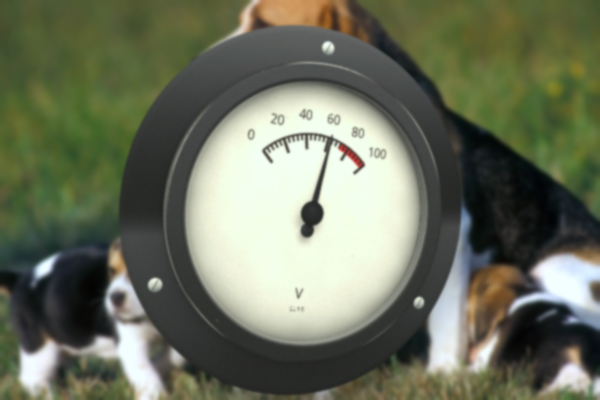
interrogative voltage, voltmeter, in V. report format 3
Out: 60
